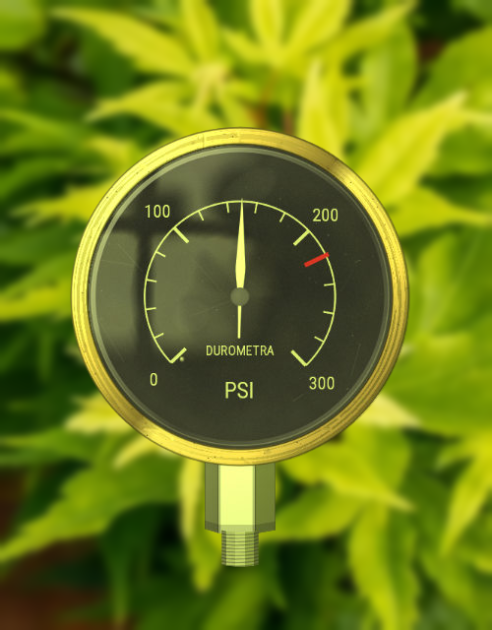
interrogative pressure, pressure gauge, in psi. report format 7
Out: 150
